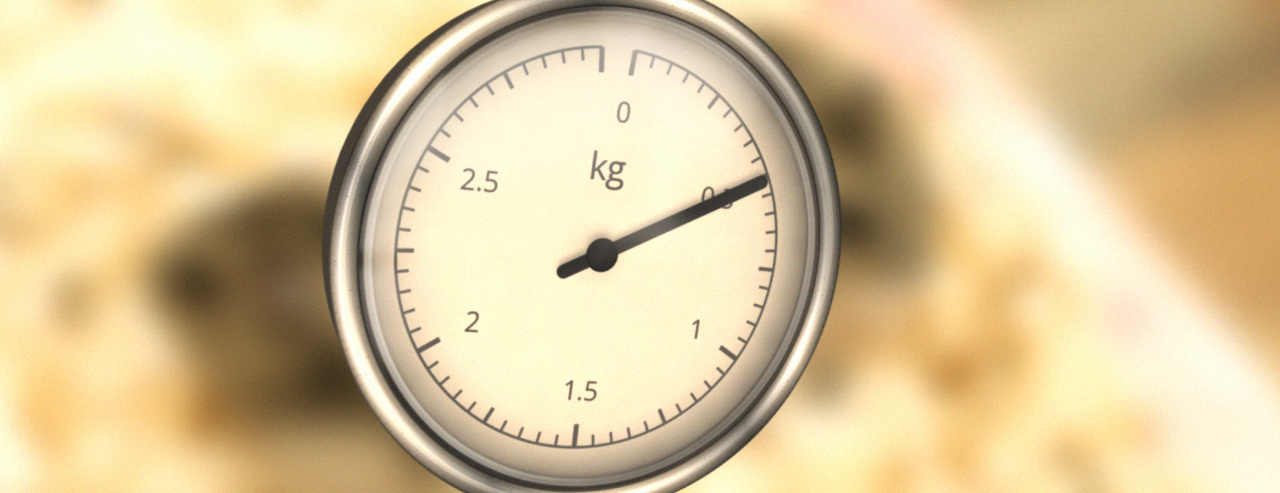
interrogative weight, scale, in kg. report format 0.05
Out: 0.5
